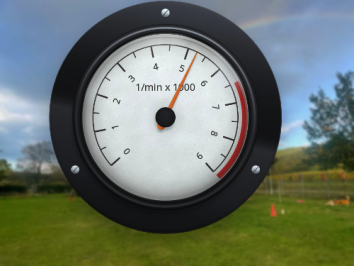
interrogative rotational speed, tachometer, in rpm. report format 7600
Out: 5250
